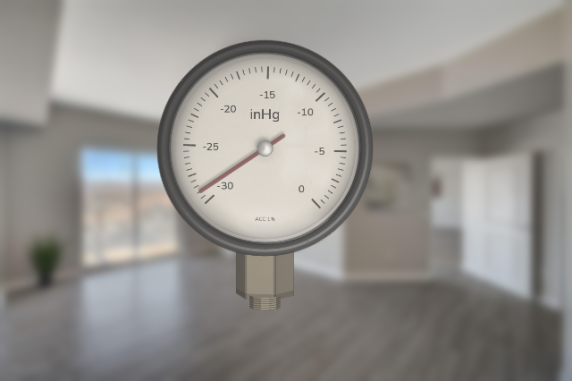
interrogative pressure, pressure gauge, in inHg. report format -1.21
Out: -29
